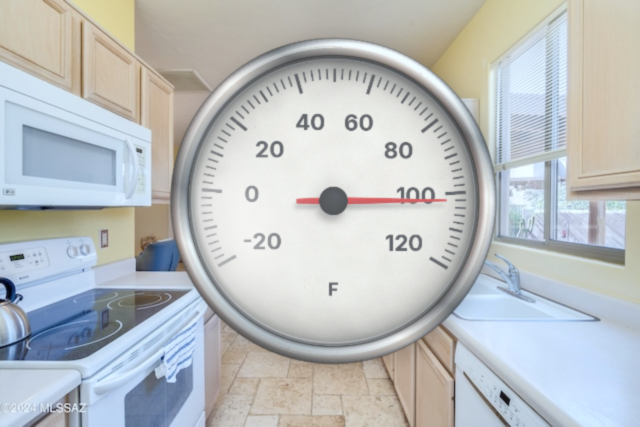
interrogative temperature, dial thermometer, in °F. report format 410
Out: 102
